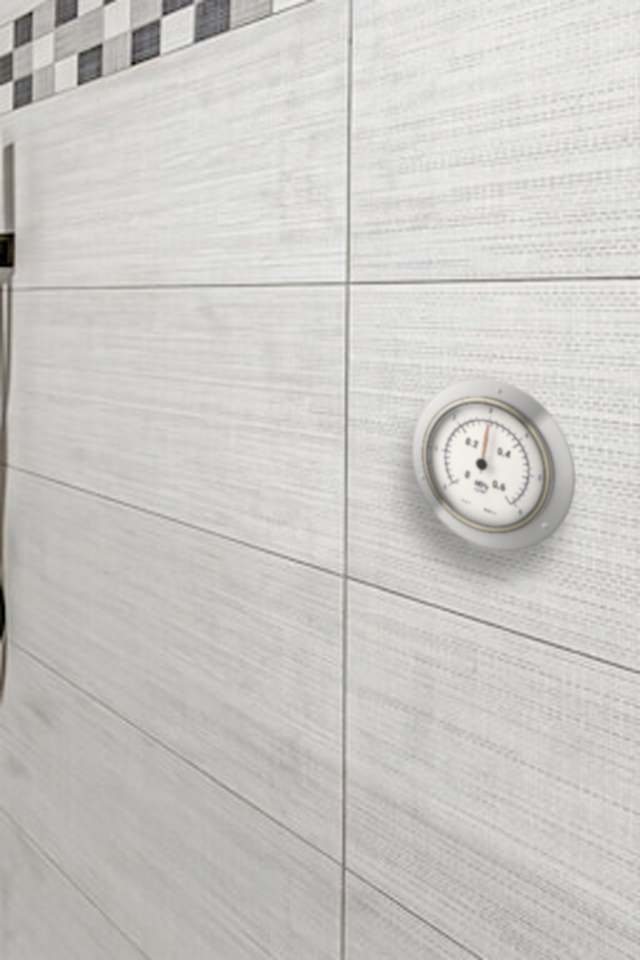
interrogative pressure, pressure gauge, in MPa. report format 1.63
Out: 0.3
